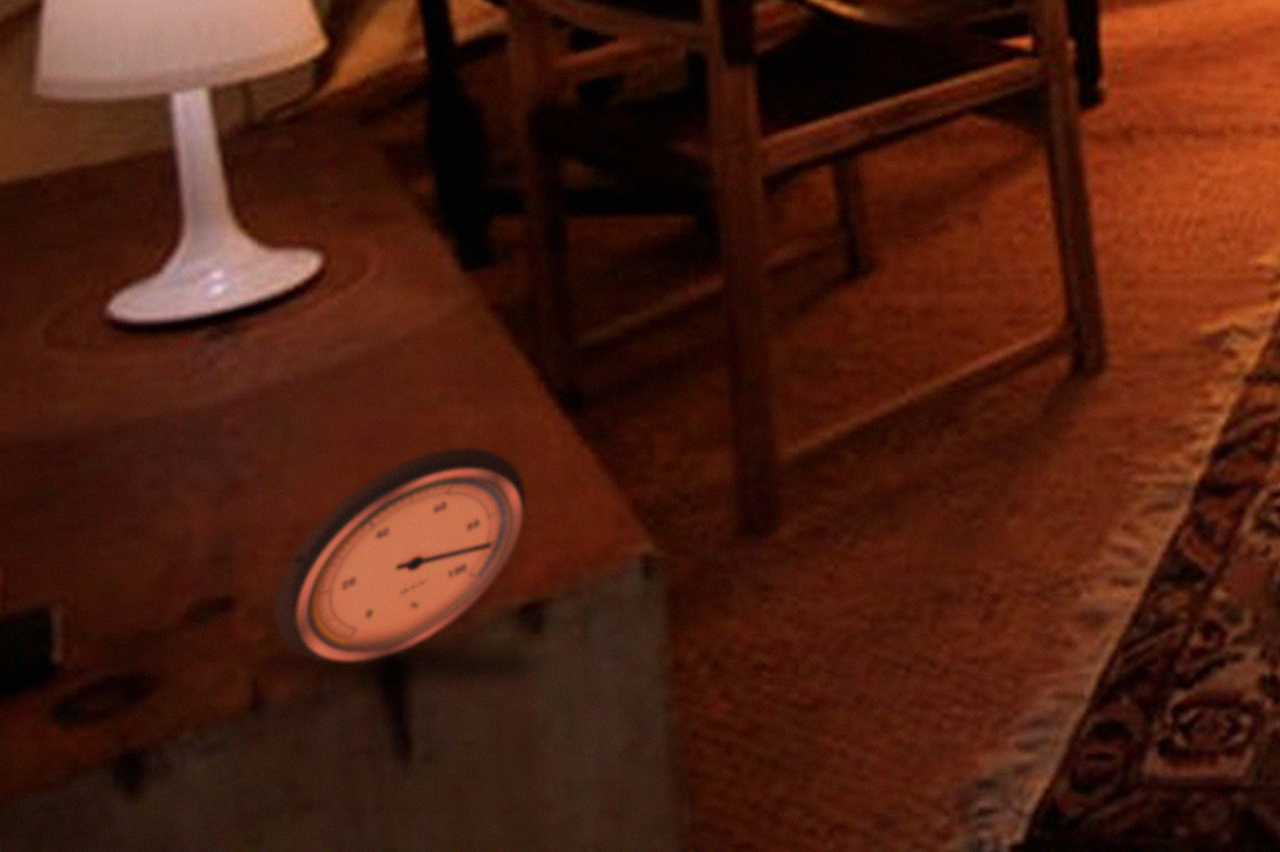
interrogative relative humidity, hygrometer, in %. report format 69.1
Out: 90
